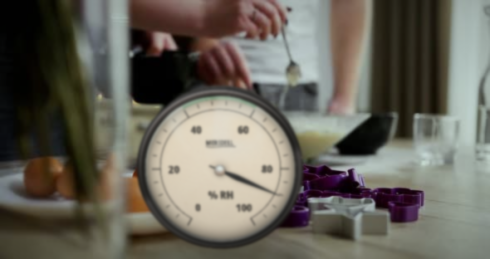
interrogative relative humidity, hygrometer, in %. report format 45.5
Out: 88
